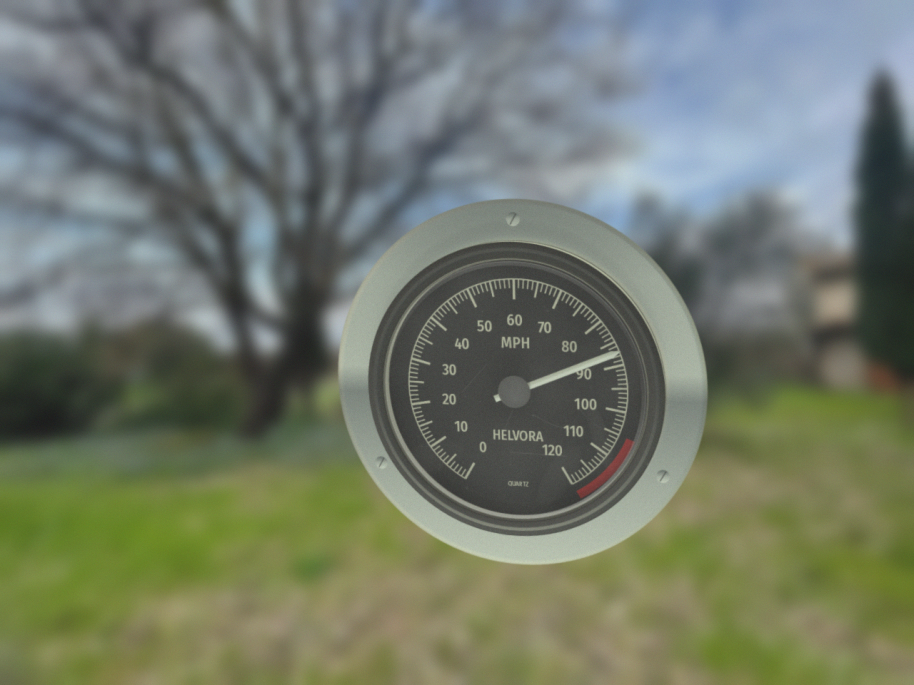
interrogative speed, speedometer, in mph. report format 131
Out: 87
